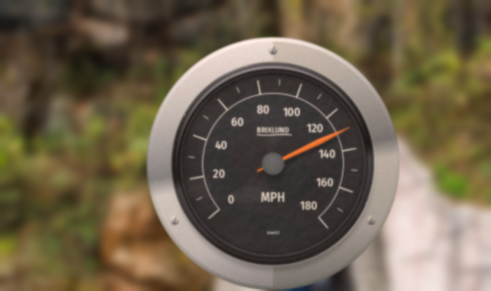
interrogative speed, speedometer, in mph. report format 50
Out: 130
